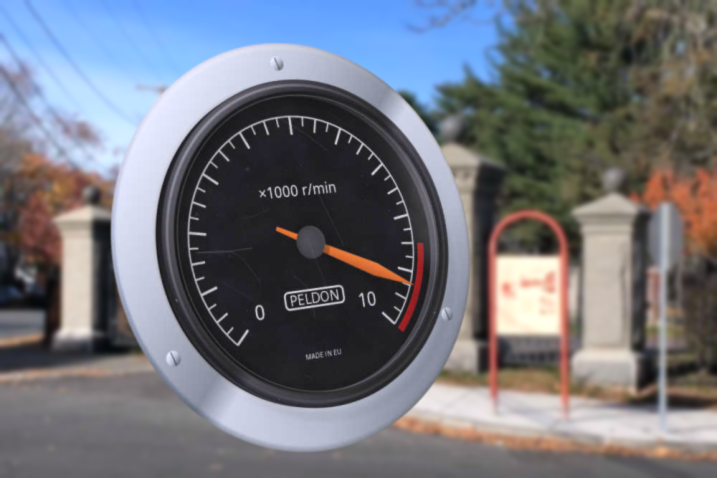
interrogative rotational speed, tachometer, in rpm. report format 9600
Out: 9250
